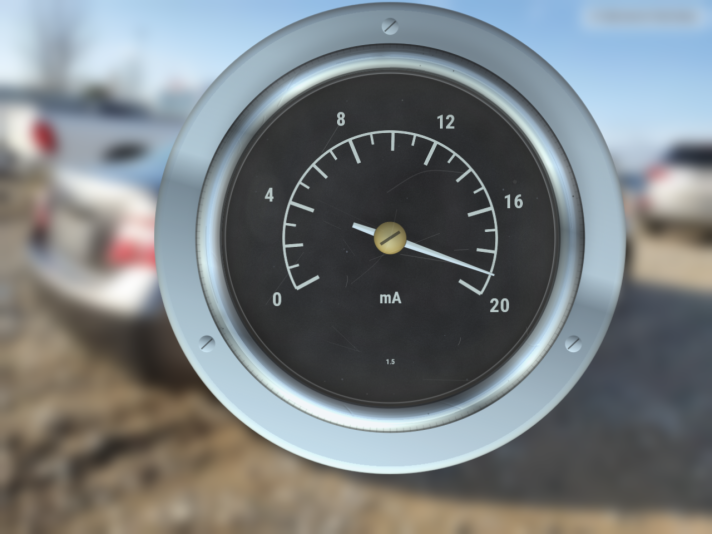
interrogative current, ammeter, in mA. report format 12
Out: 19
